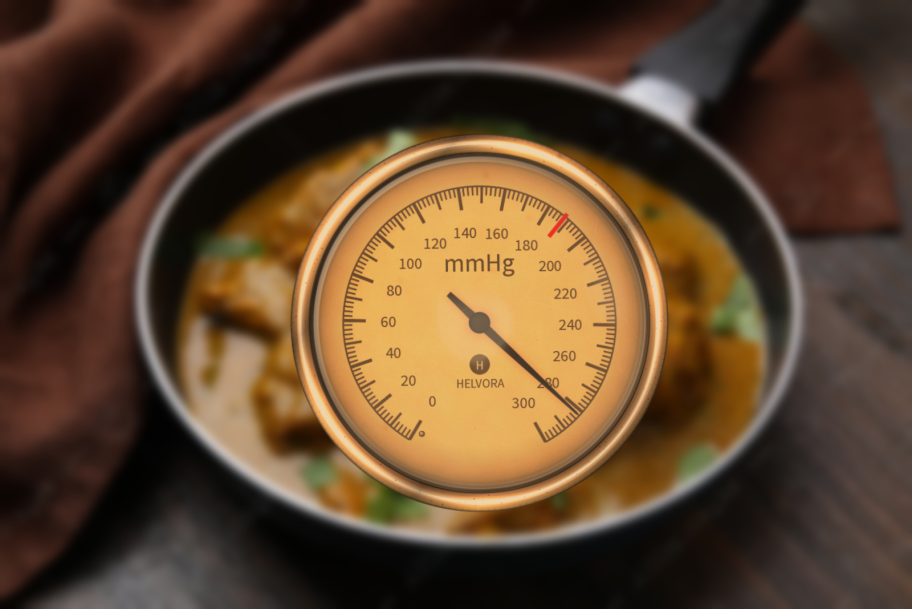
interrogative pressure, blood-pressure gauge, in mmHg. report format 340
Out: 282
